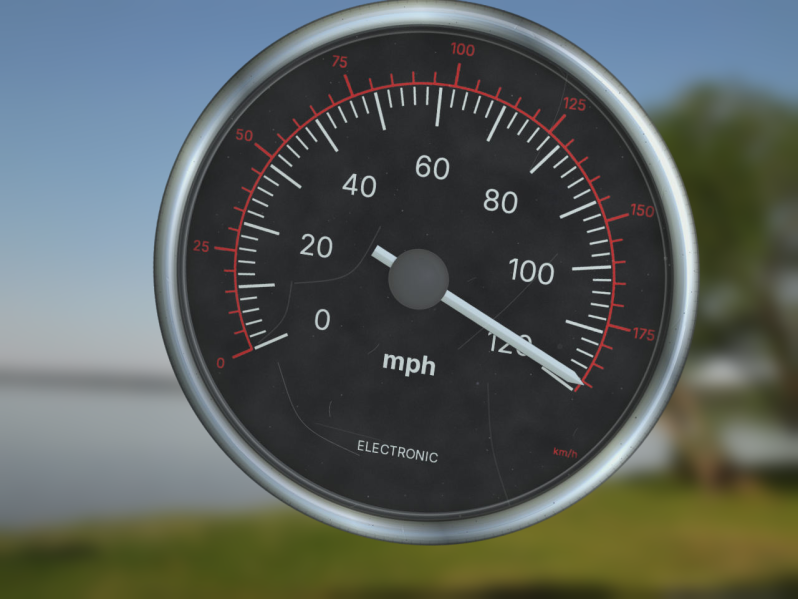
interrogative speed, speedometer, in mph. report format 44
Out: 118
